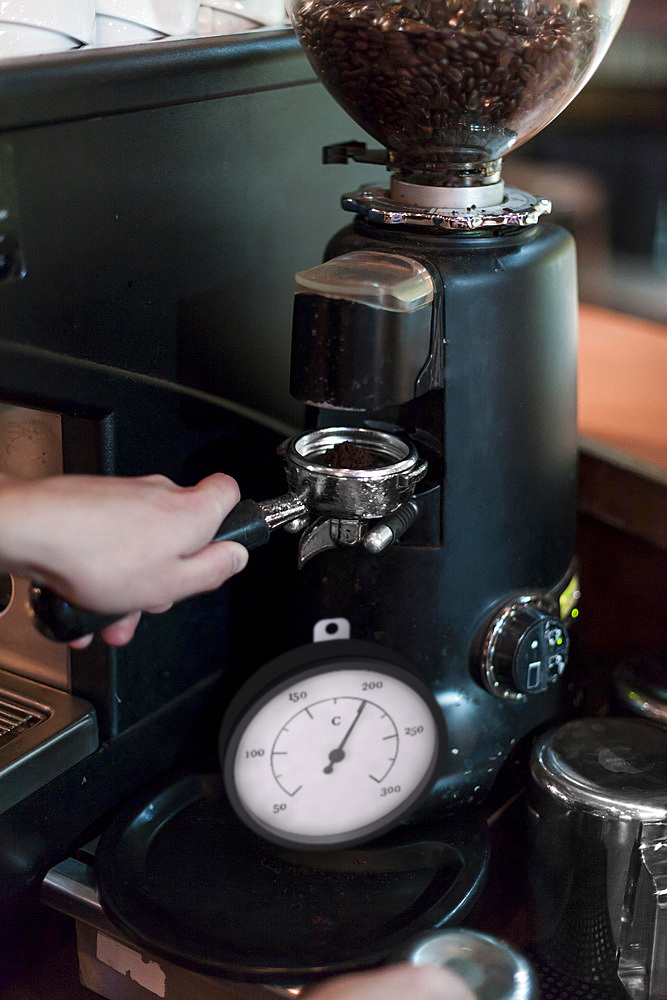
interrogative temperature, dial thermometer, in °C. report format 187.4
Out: 200
